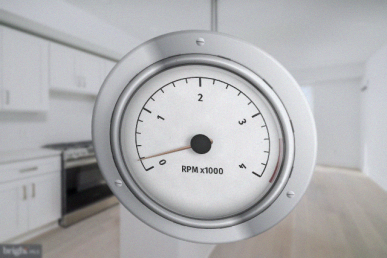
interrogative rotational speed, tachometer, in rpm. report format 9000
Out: 200
